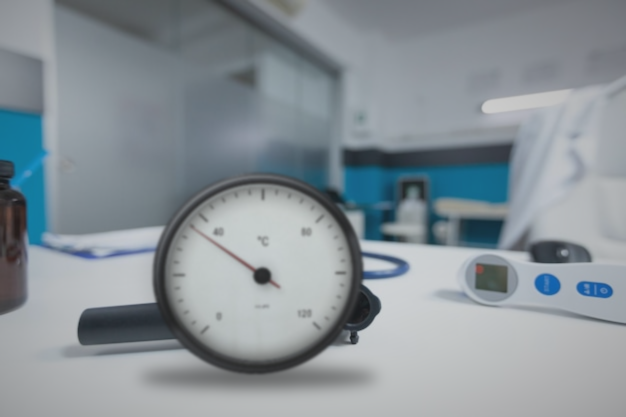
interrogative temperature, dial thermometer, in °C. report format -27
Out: 36
